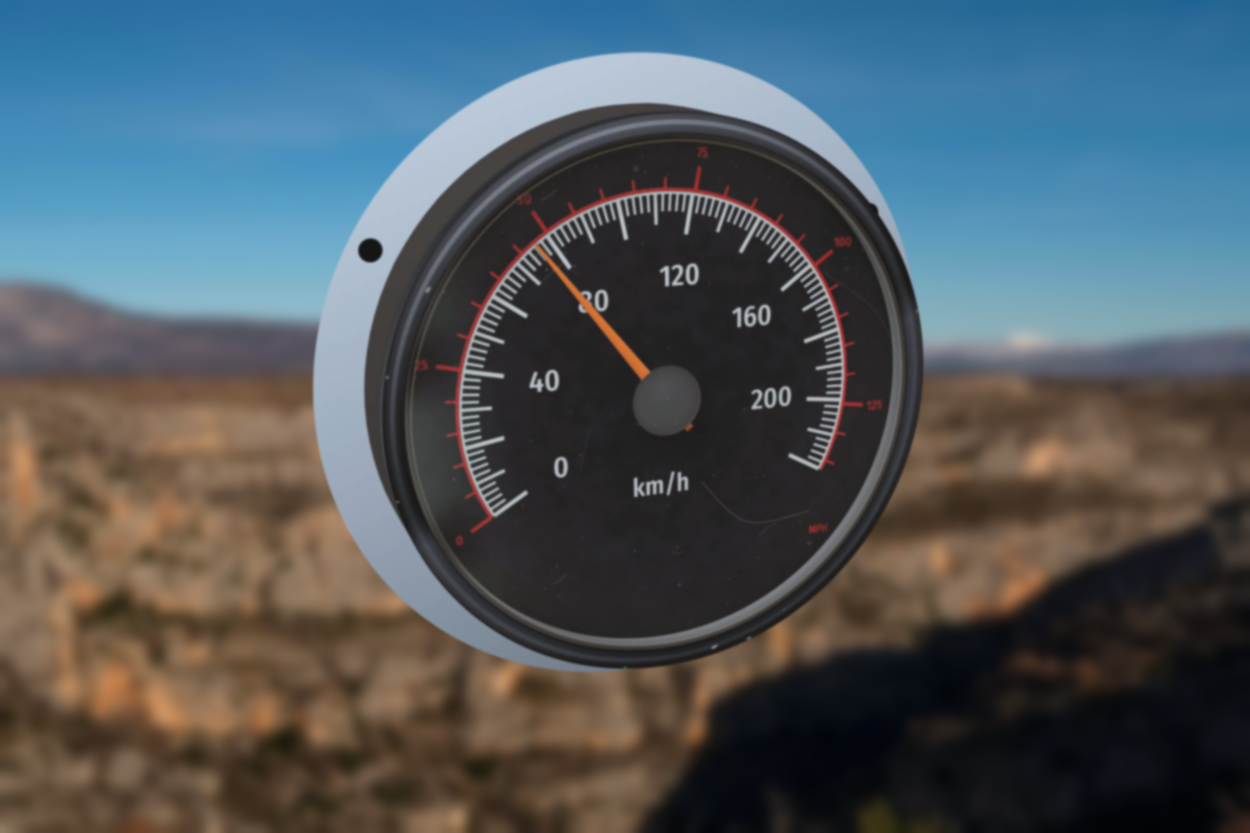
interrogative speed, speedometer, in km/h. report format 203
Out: 76
